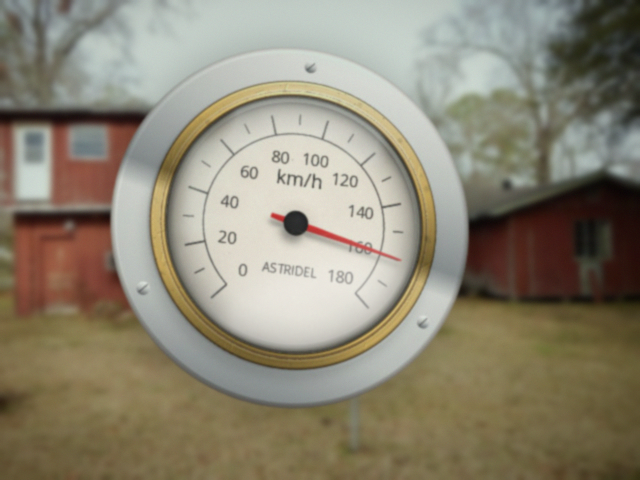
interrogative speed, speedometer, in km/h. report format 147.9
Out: 160
